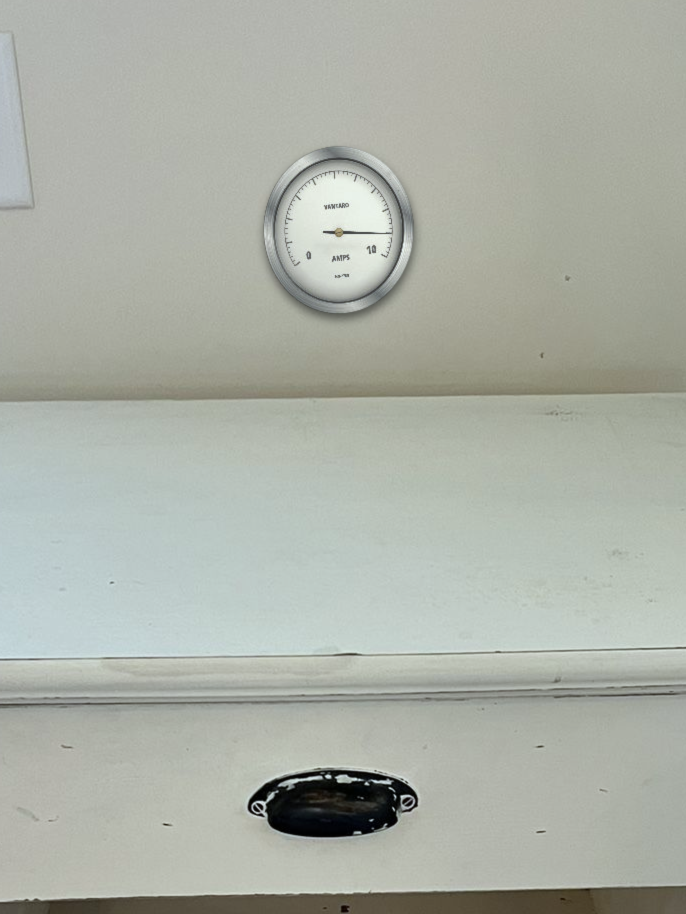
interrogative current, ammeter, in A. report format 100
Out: 9
